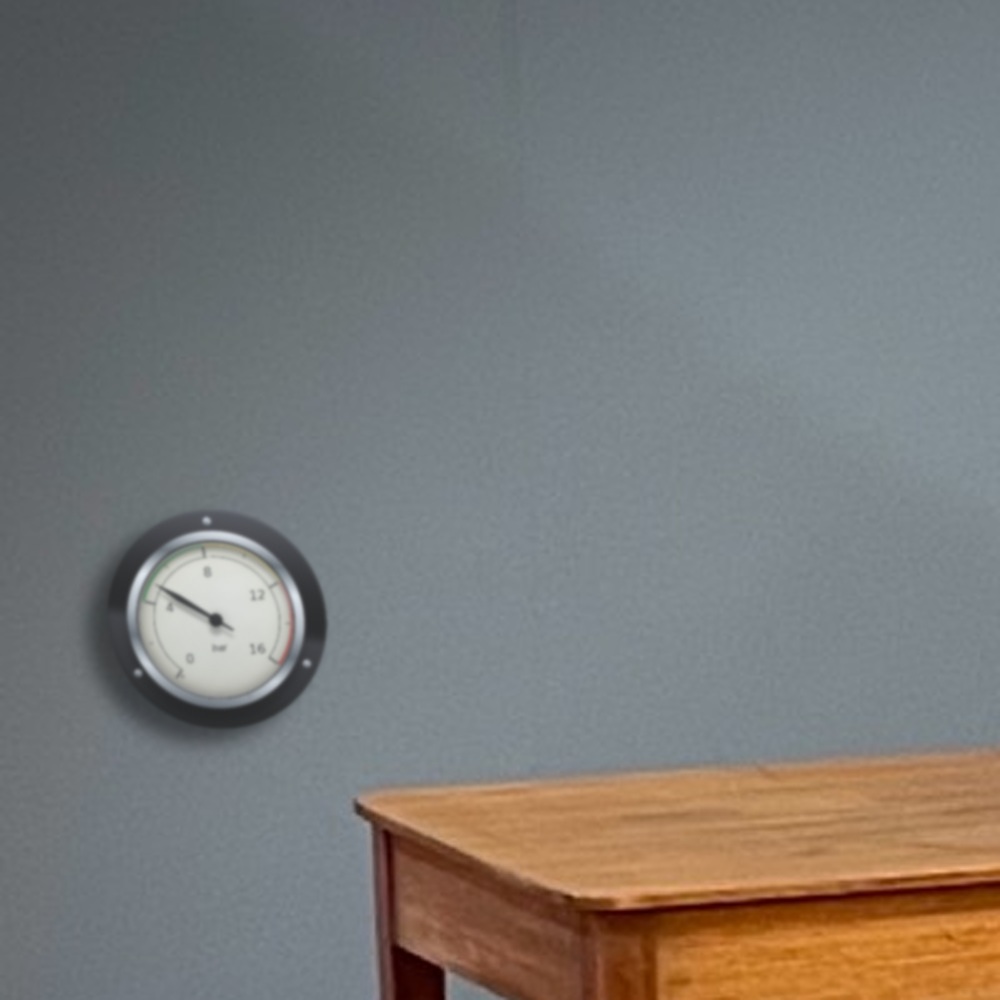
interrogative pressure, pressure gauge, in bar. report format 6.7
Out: 5
